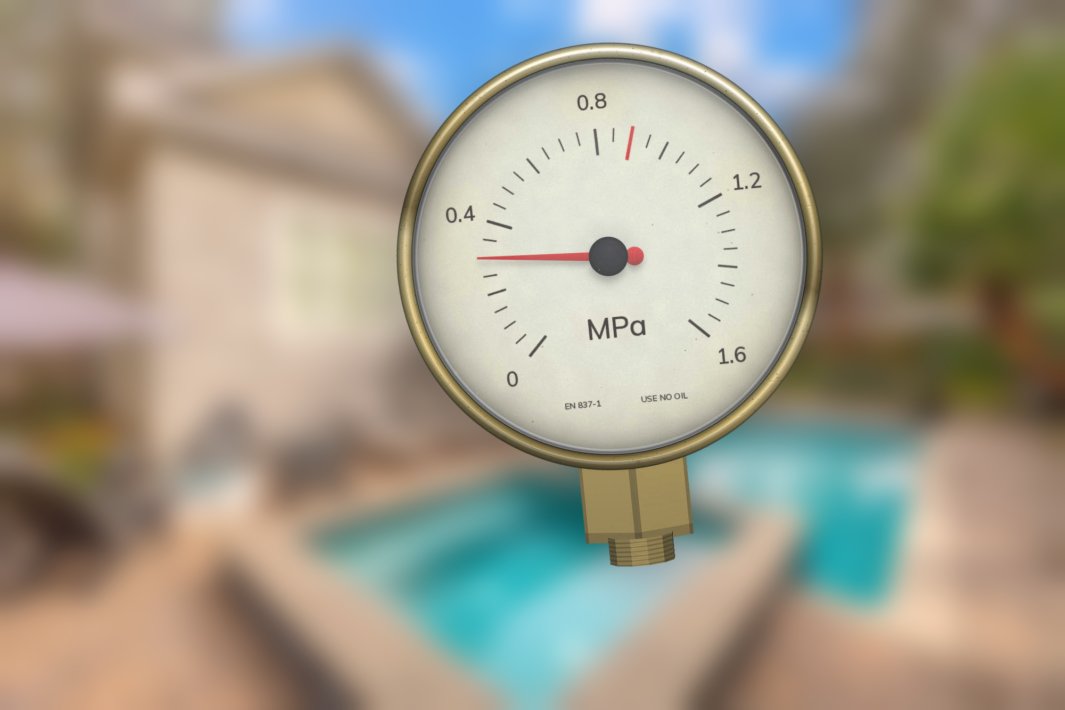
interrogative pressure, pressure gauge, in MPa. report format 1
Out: 0.3
